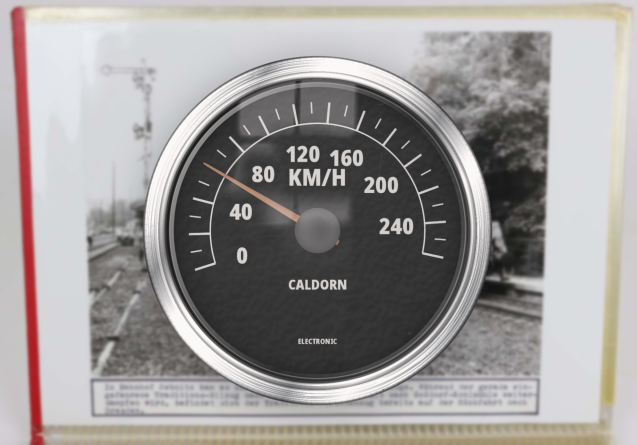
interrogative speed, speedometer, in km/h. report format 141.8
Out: 60
